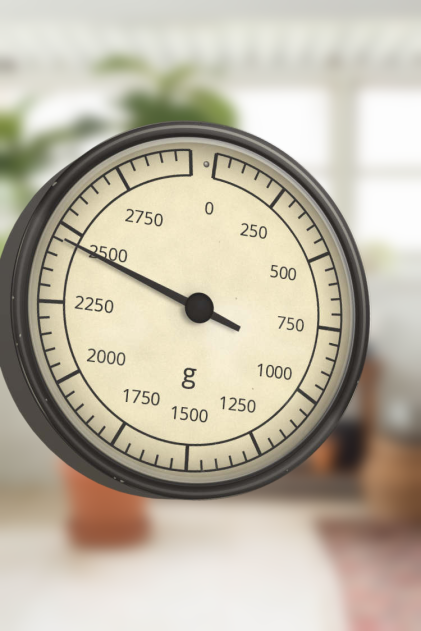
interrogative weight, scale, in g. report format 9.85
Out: 2450
